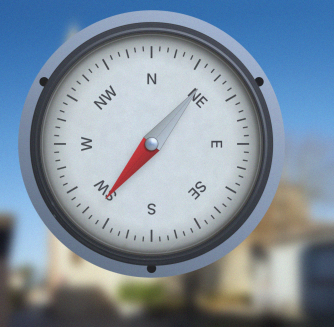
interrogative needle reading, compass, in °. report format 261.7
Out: 220
